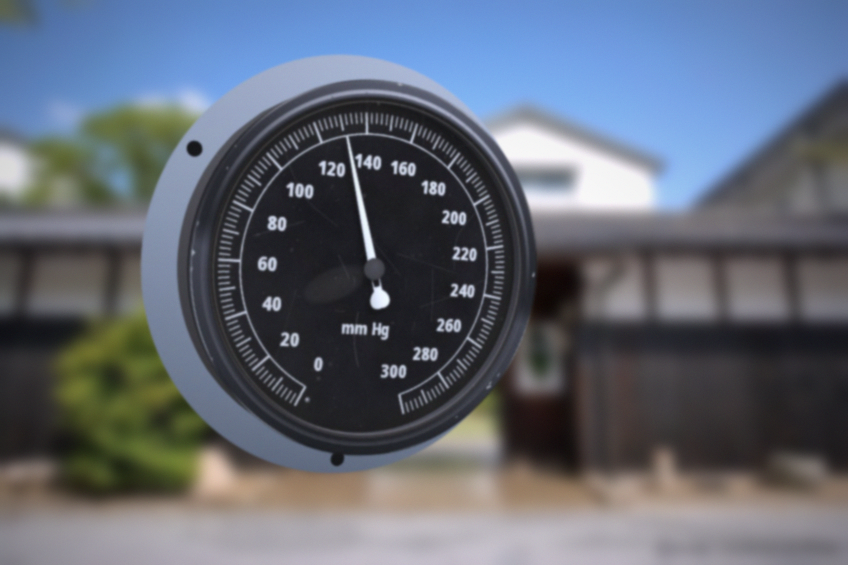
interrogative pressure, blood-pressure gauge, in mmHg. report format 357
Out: 130
